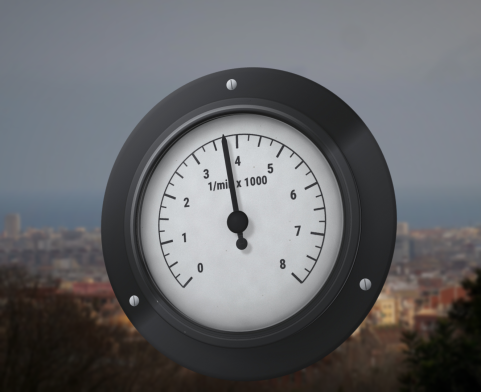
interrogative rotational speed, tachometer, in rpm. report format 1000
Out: 3750
